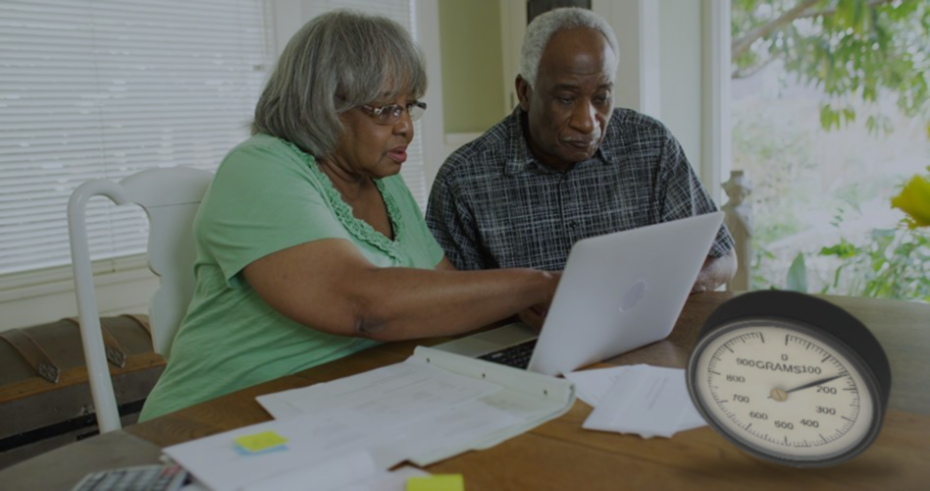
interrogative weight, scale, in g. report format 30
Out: 150
